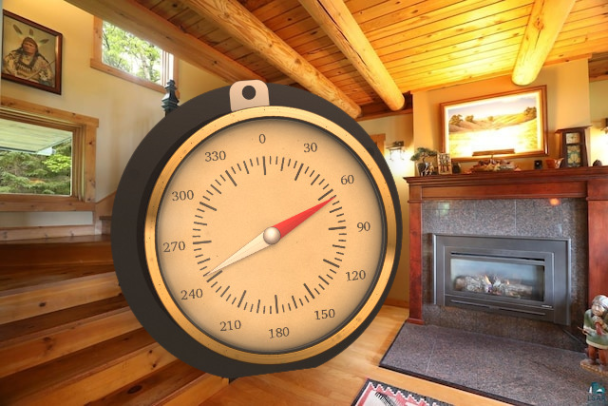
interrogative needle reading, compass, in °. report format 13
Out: 65
